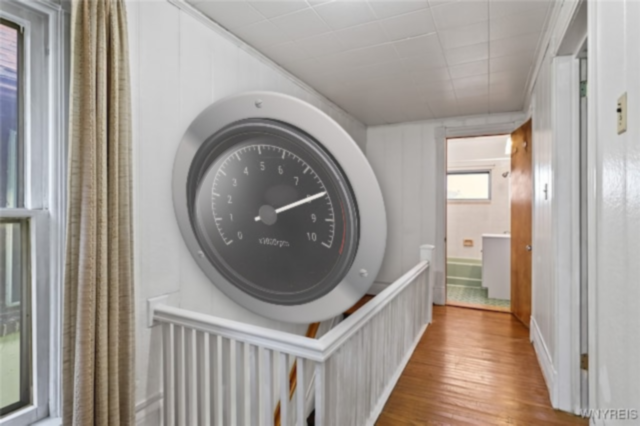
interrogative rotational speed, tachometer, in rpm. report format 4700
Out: 8000
